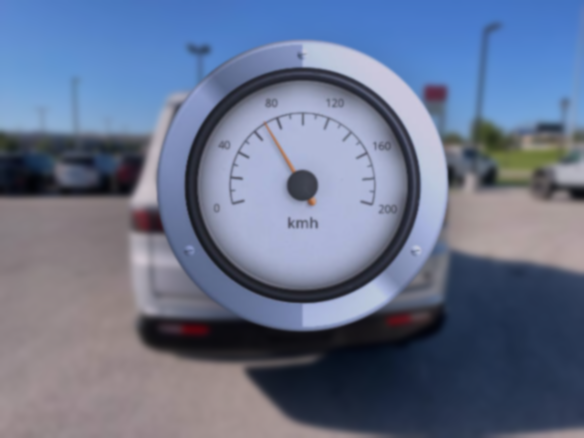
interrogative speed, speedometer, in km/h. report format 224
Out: 70
